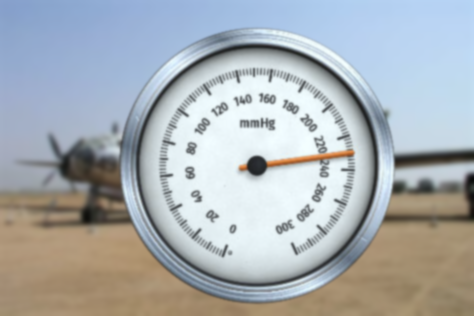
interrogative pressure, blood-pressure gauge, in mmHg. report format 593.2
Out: 230
